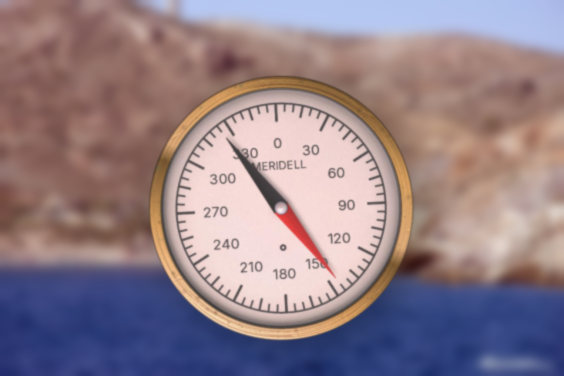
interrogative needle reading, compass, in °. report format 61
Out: 145
